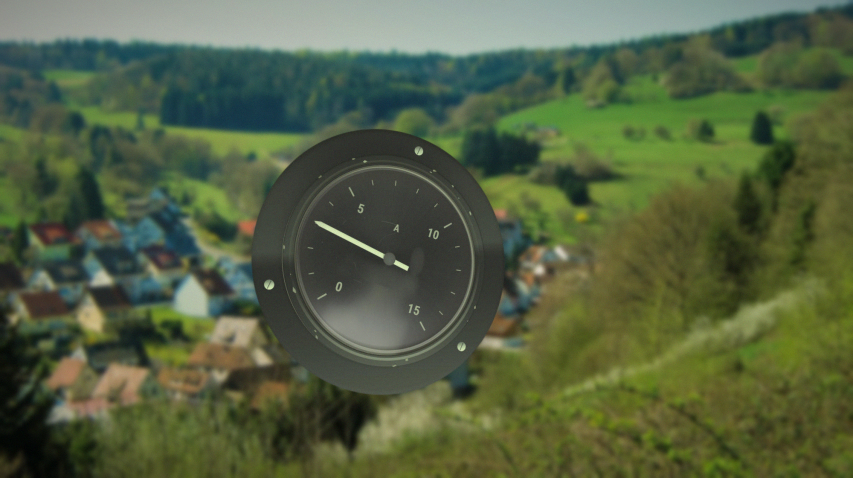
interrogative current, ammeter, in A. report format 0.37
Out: 3
